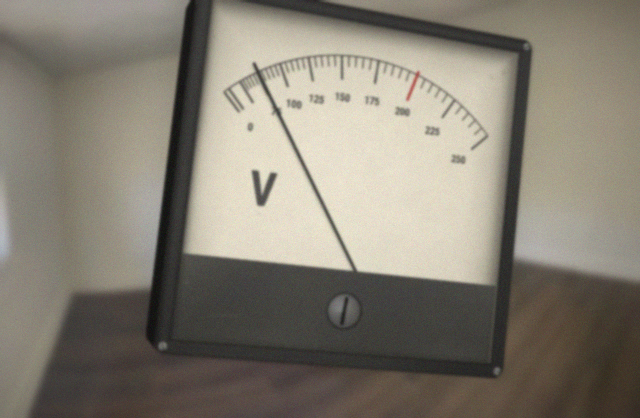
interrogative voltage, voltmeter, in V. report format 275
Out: 75
